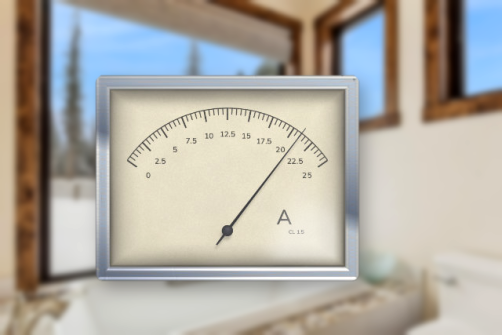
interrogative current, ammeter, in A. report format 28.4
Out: 21
